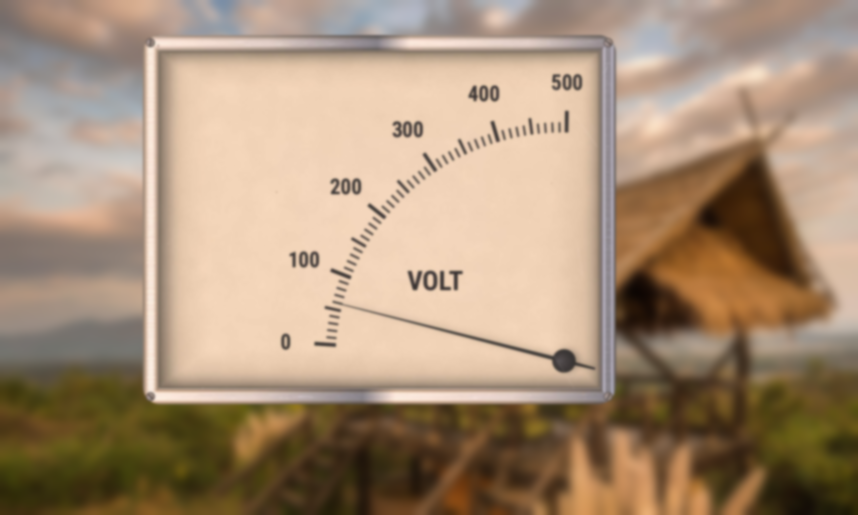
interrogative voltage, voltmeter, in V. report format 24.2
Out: 60
